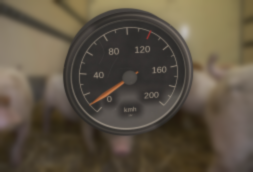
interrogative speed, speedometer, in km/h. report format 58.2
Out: 10
